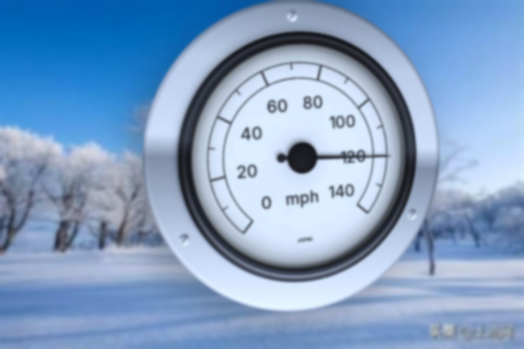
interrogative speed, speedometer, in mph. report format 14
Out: 120
